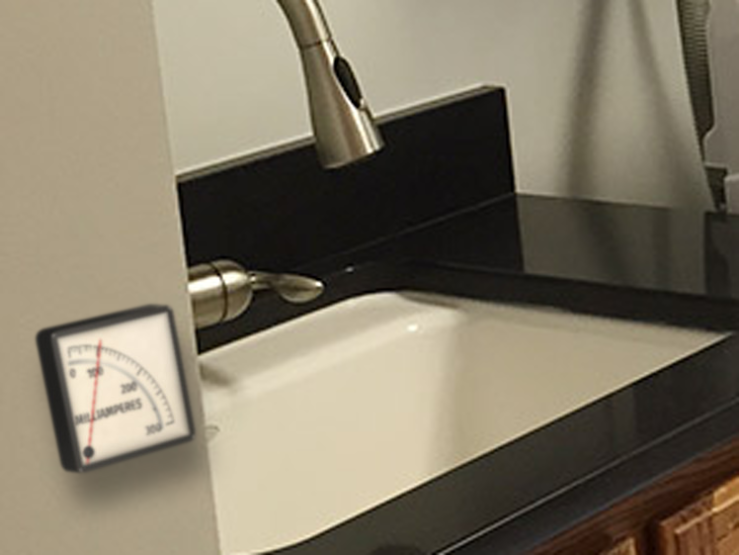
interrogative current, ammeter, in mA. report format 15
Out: 100
